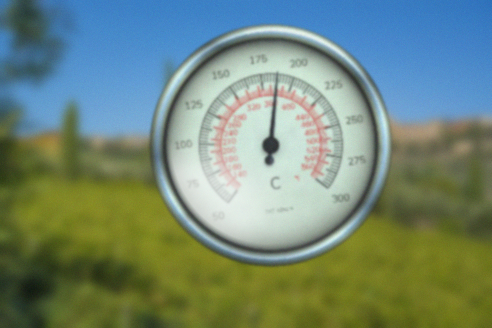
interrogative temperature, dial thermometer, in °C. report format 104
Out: 187.5
